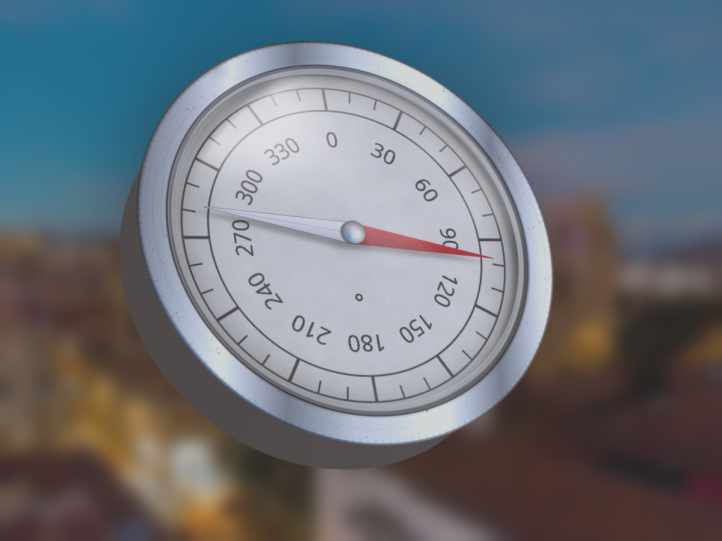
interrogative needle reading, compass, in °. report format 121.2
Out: 100
